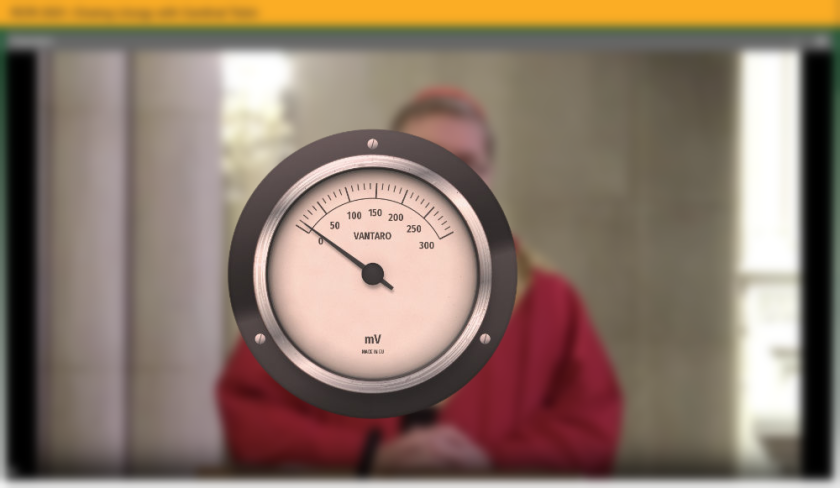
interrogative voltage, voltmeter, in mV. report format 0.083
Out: 10
